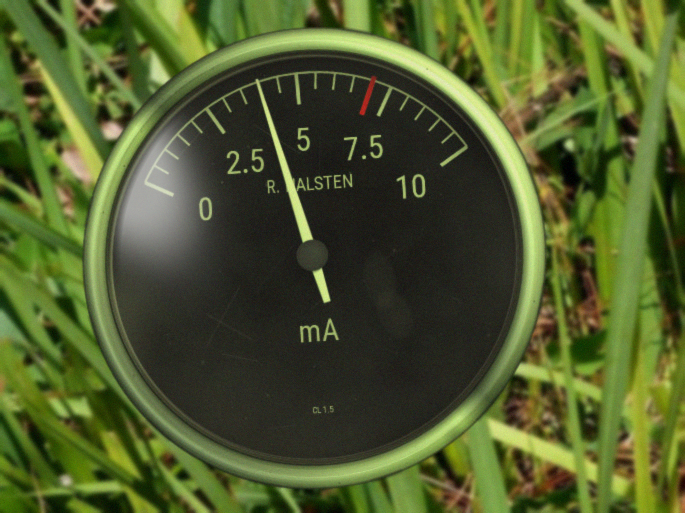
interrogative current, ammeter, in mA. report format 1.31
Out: 4
